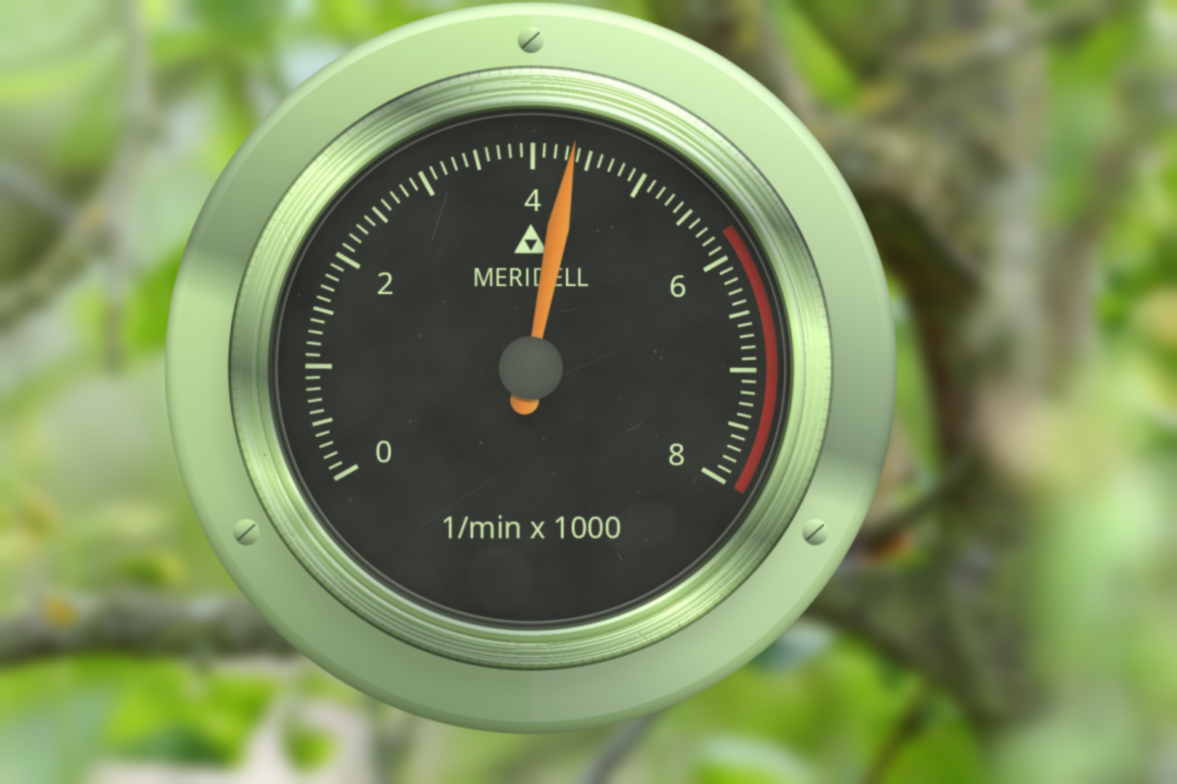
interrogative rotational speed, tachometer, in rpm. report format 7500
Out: 4350
